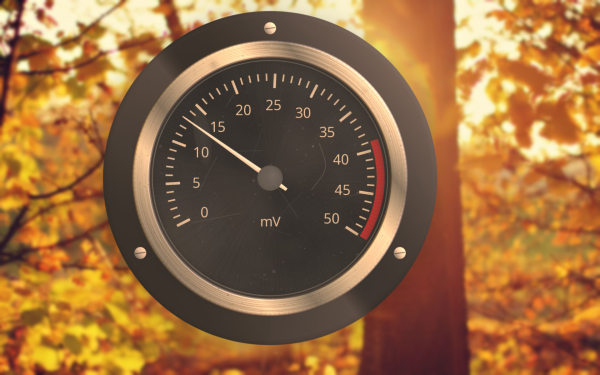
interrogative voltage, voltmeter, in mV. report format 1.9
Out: 13
